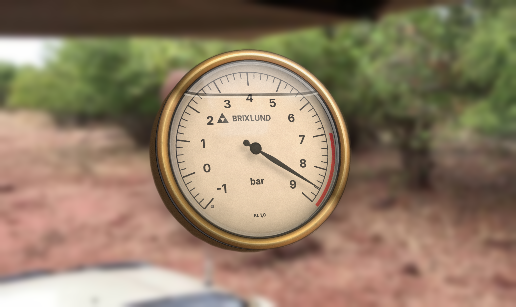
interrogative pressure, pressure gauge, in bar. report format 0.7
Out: 8.6
